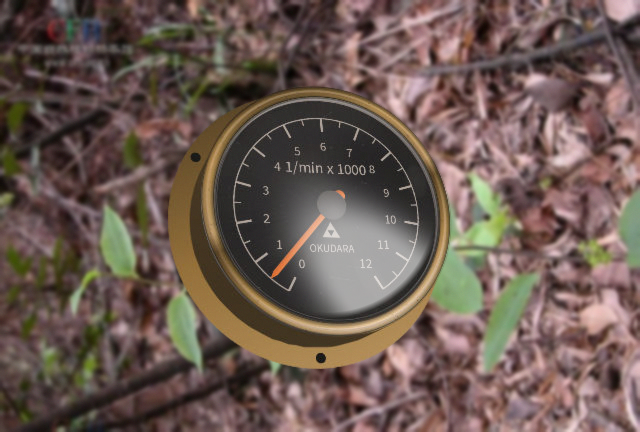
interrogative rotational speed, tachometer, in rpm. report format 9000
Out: 500
